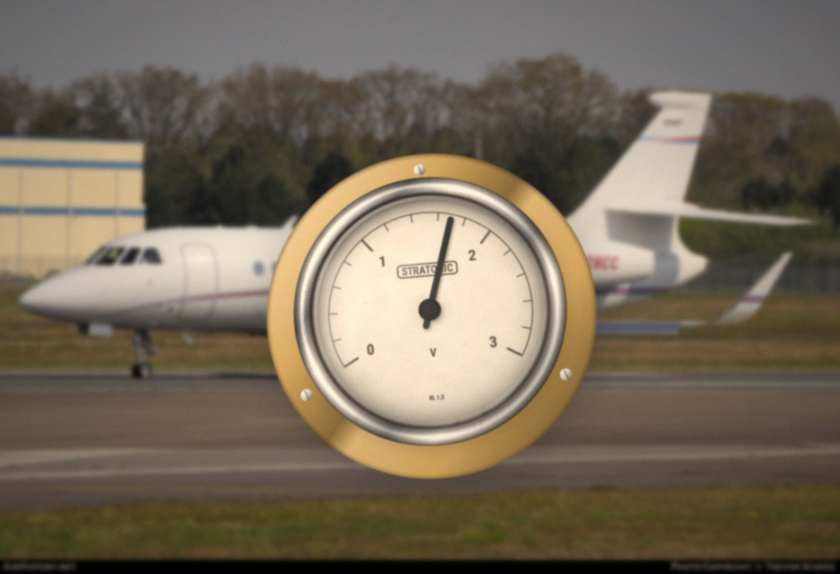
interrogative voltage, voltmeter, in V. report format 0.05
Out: 1.7
